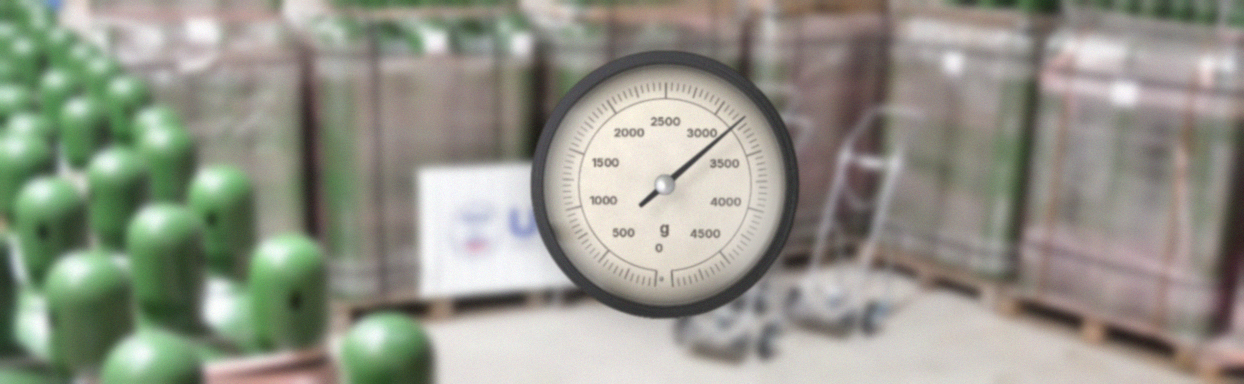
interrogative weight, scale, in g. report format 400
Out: 3200
